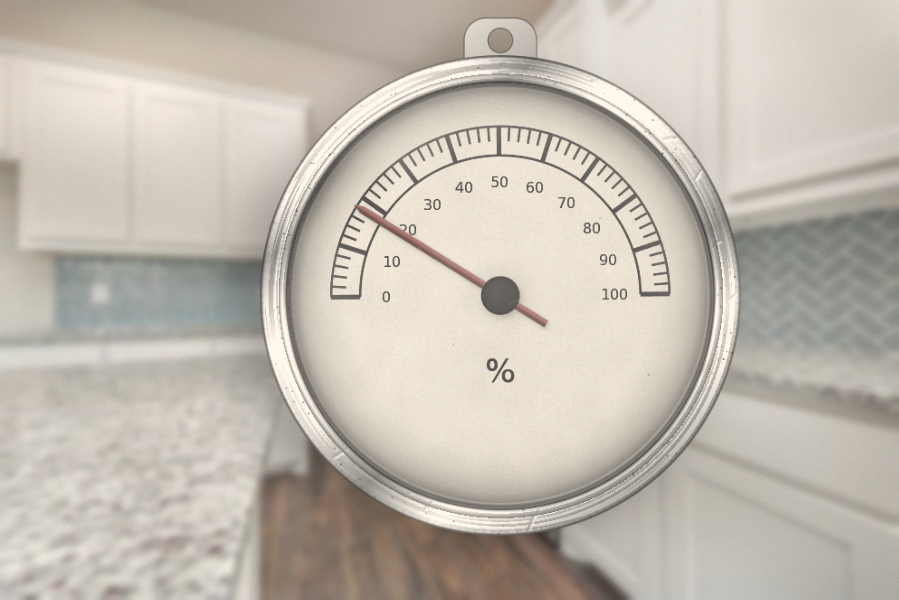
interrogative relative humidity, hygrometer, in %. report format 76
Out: 18
